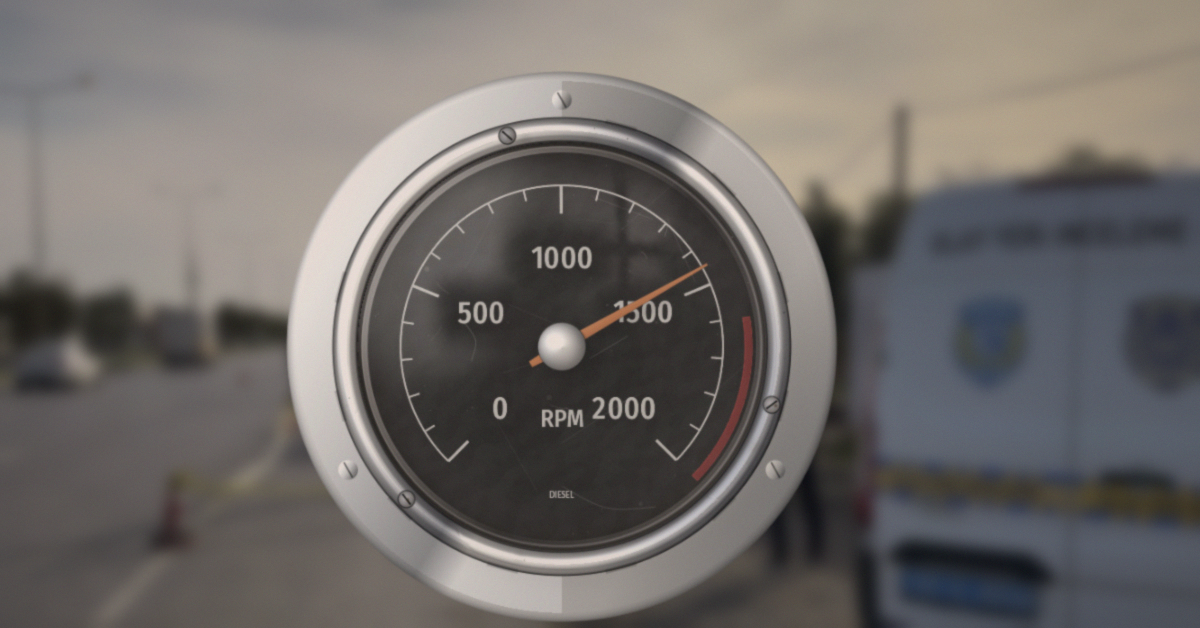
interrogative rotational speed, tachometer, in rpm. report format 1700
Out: 1450
